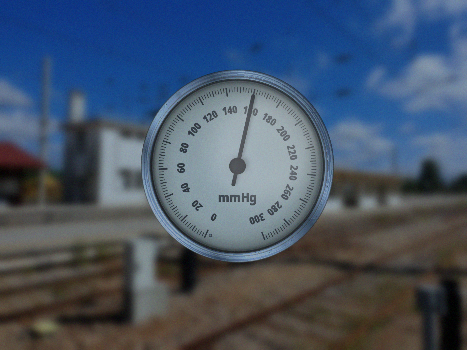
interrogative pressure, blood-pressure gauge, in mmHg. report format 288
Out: 160
